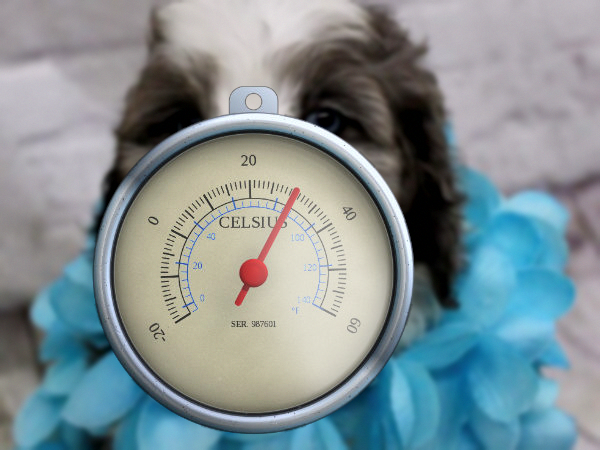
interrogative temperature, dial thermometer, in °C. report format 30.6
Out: 30
